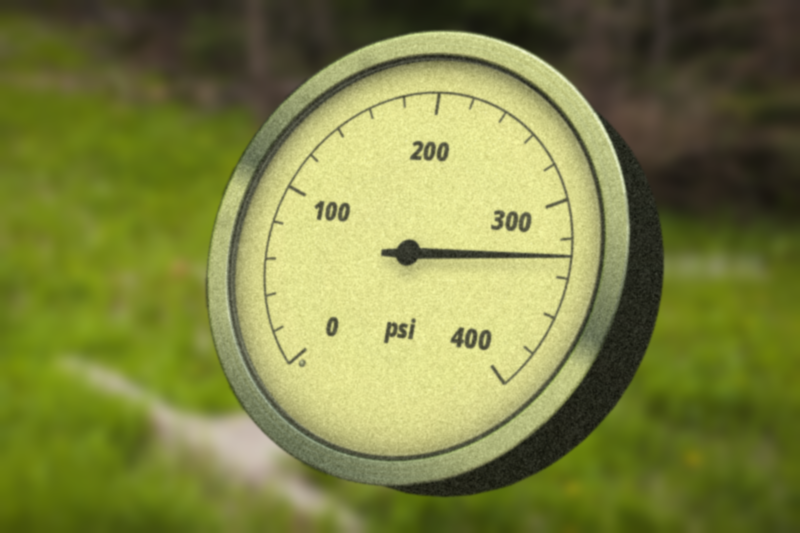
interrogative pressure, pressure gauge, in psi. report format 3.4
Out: 330
